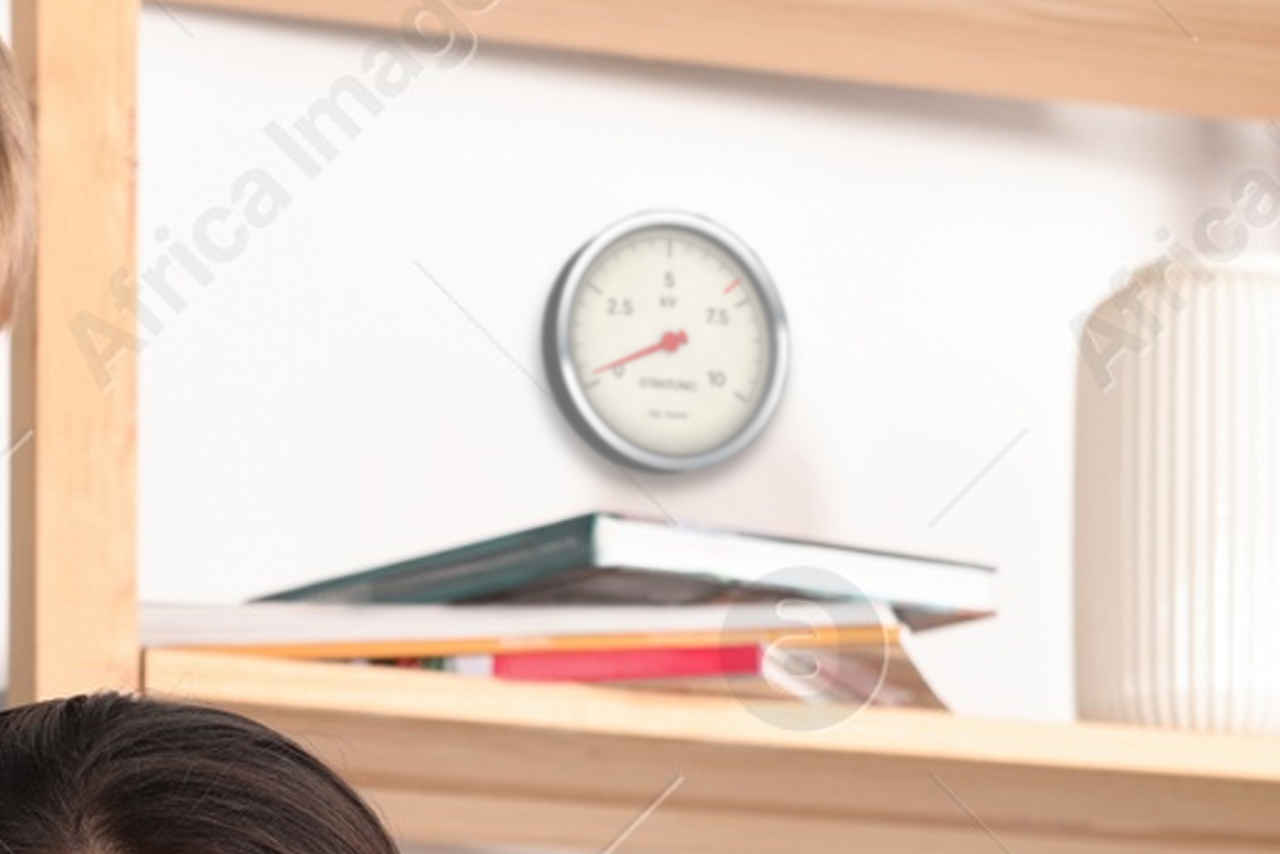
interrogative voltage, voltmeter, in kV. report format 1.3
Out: 0.25
